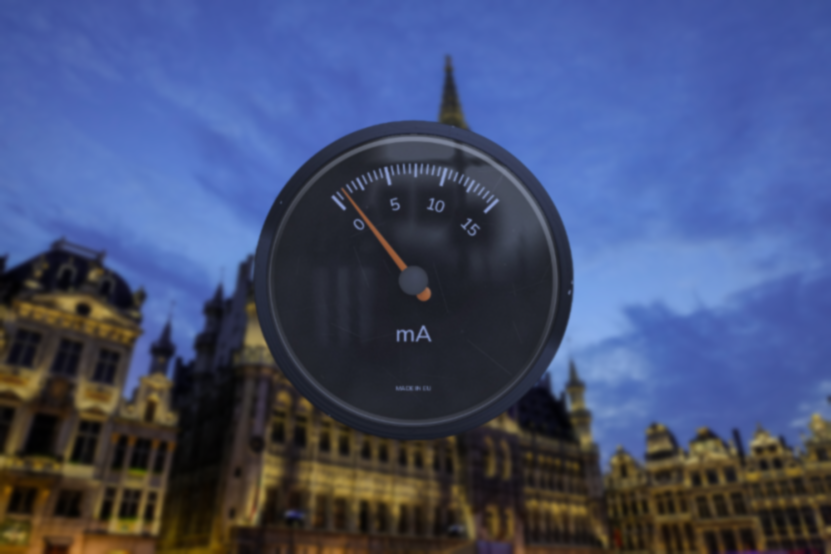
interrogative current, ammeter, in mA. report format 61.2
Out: 1
